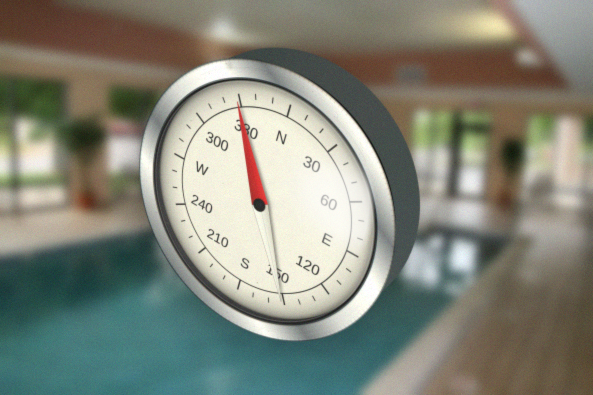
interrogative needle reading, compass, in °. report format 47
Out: 330
